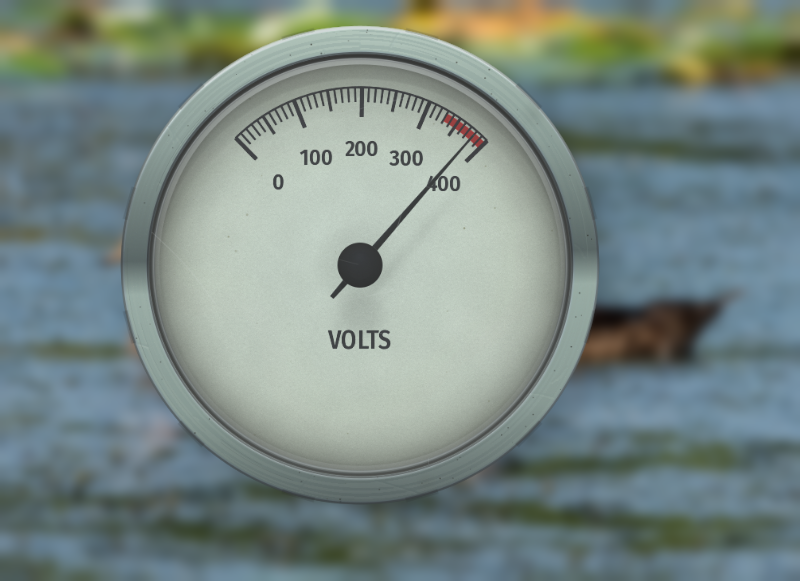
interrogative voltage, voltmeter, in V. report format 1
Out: 380
